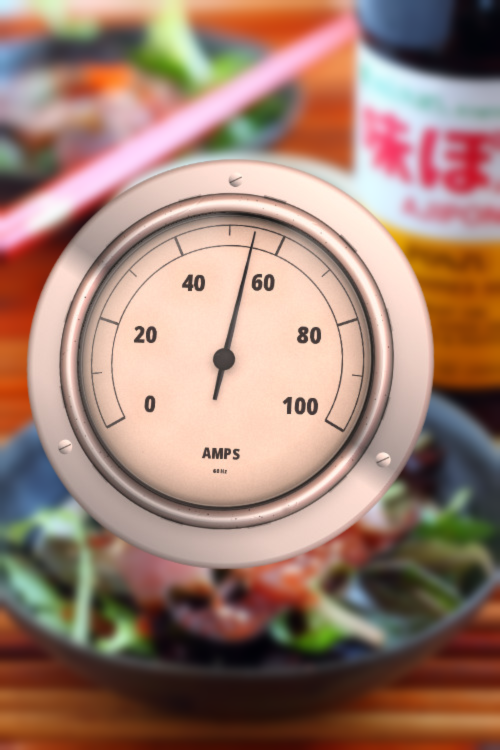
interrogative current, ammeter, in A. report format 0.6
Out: 55
